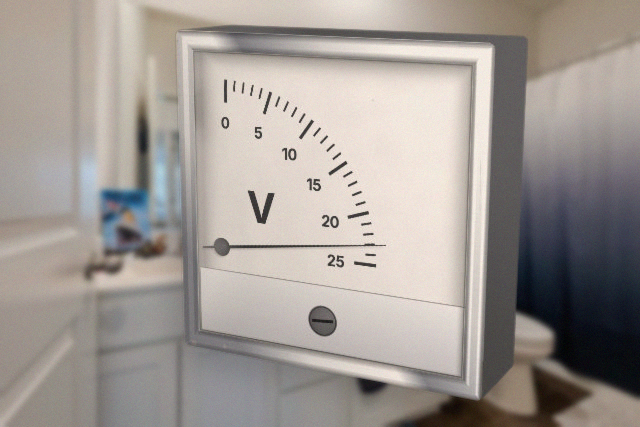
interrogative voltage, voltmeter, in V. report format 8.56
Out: 23
